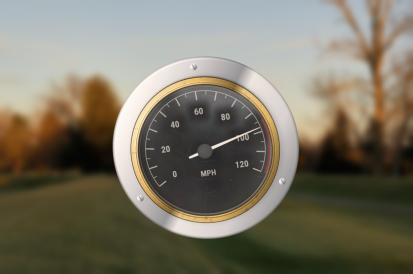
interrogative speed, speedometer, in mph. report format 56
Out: 97.5
